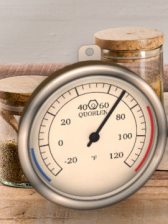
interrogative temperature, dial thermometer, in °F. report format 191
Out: 68
